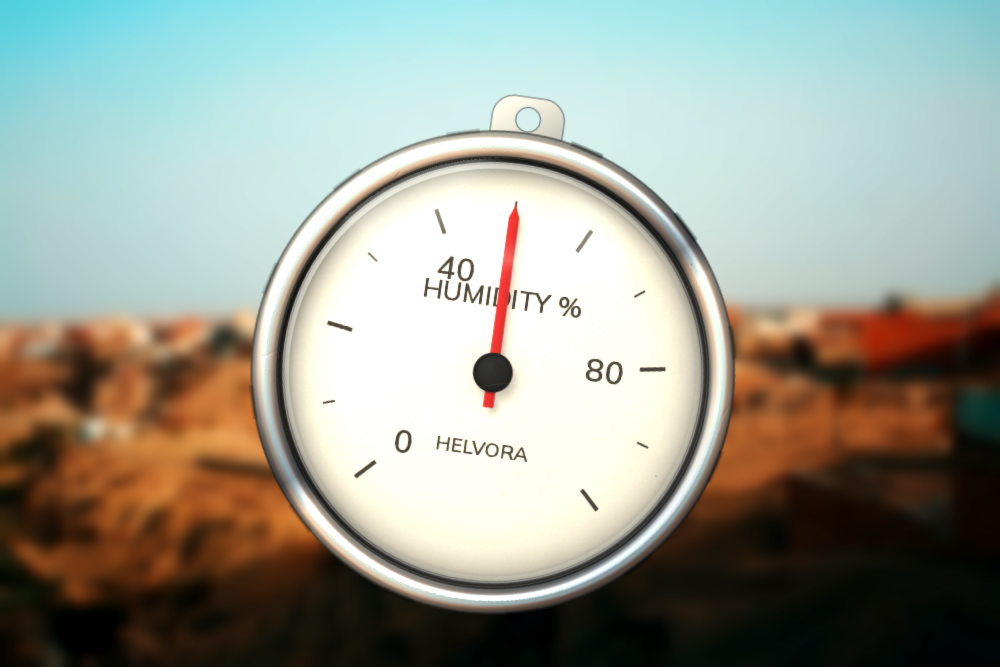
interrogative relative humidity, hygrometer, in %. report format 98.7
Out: 50
